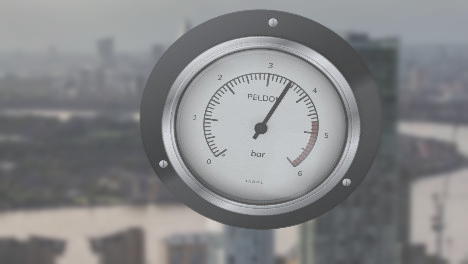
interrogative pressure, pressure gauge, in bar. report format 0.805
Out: 3.5
